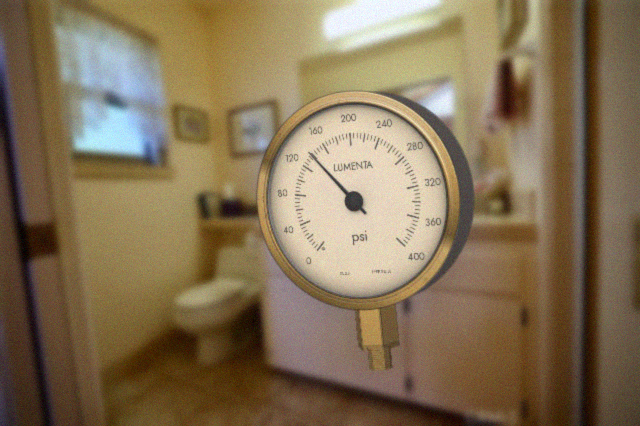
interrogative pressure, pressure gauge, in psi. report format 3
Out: 140
